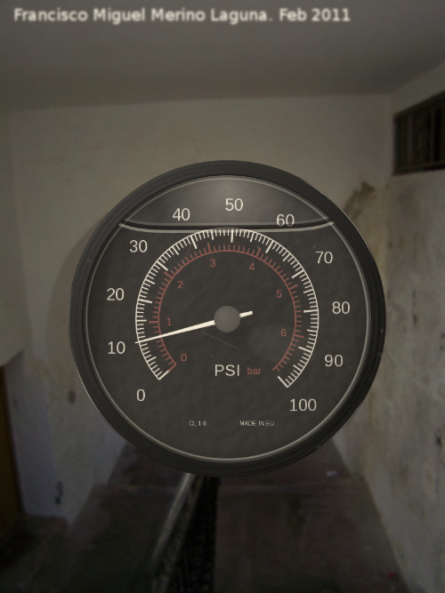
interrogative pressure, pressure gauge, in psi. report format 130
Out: 10
